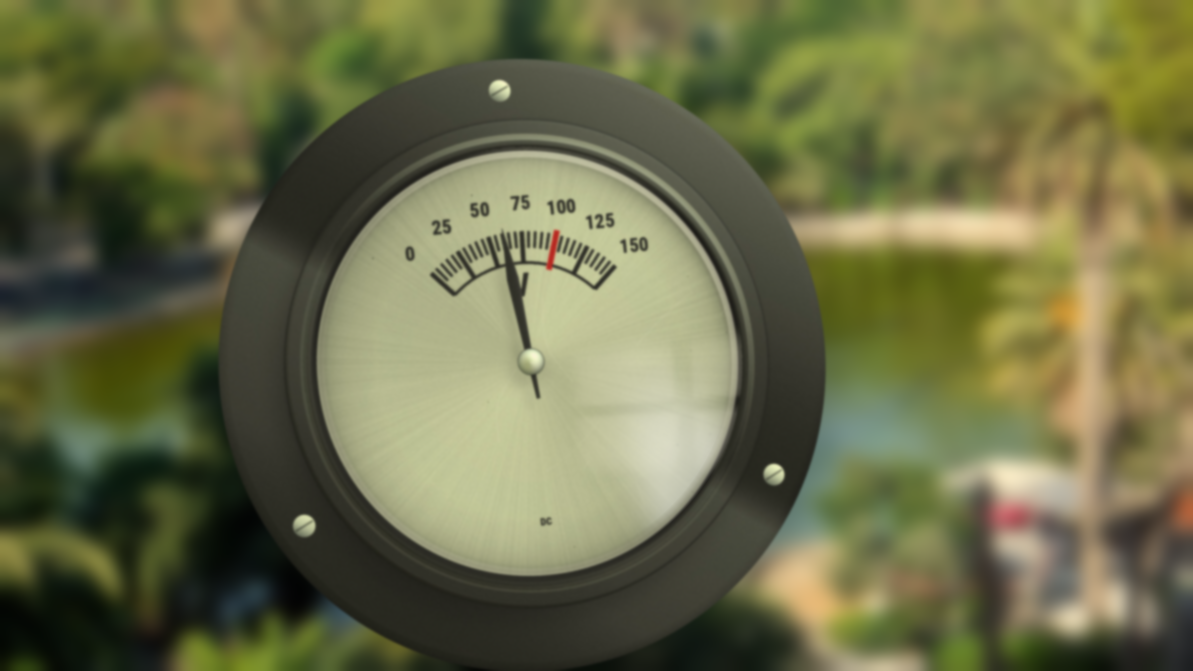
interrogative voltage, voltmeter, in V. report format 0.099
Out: 60
